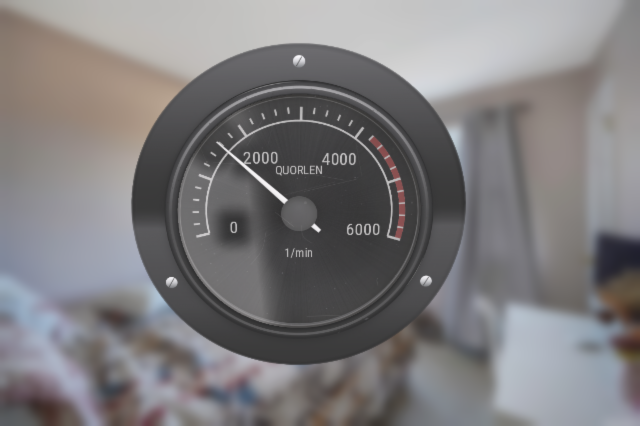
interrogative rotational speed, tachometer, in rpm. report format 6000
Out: 1600
